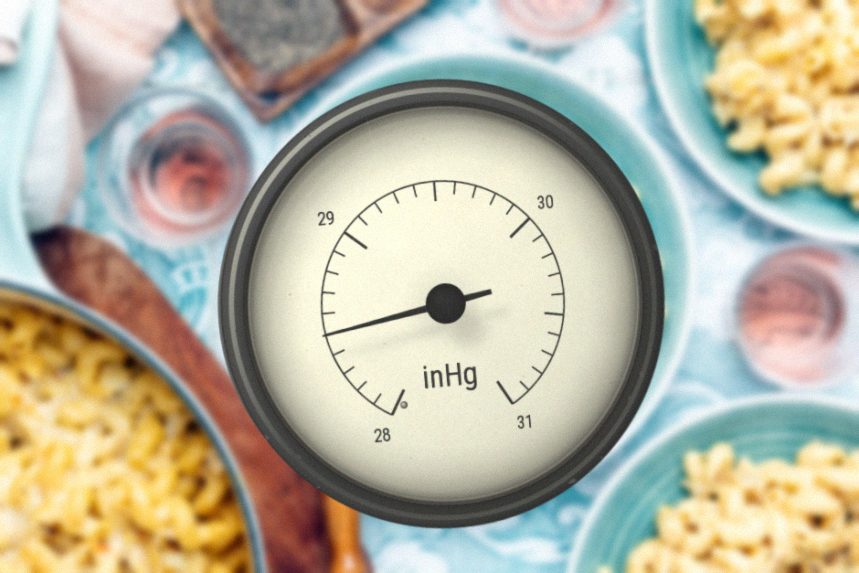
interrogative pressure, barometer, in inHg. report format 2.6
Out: 28.5
